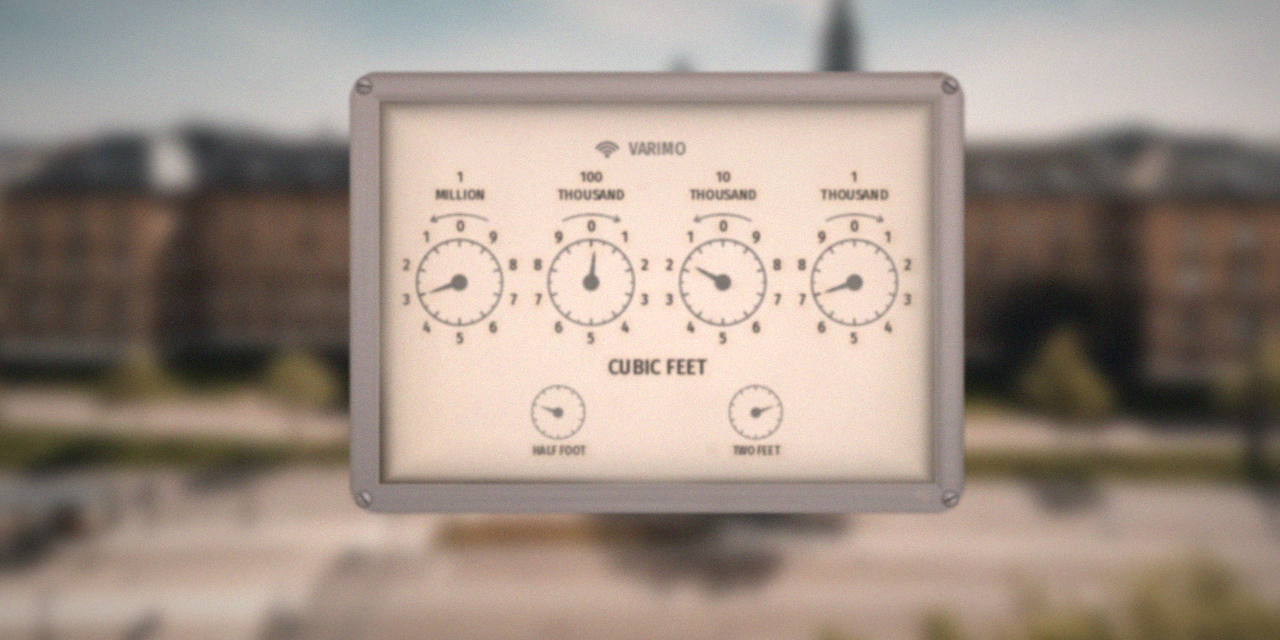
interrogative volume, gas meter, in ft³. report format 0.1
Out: 301700
